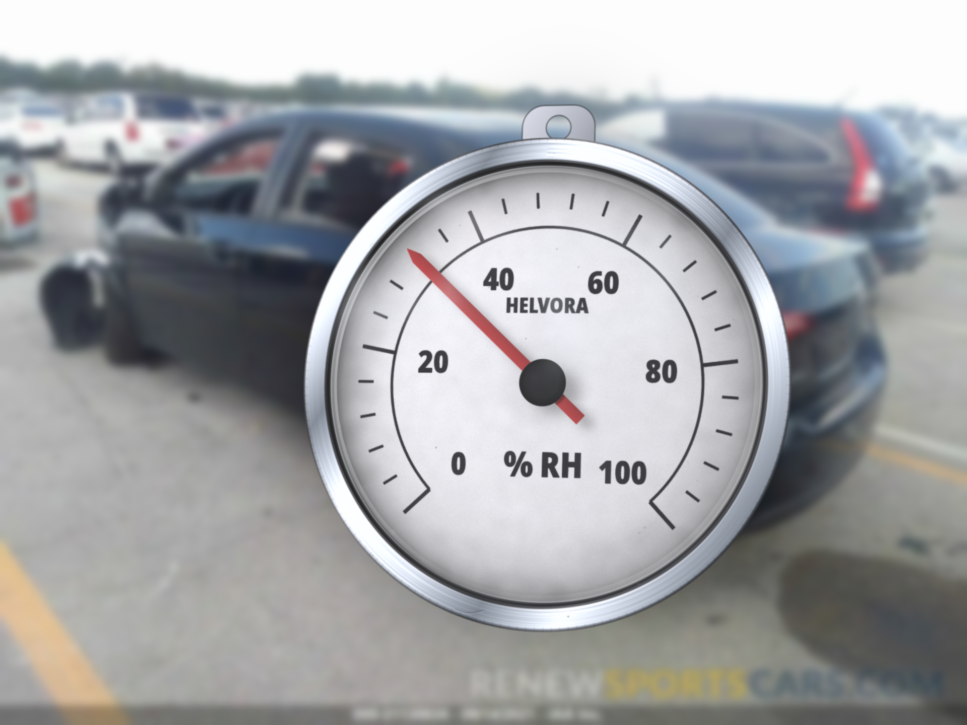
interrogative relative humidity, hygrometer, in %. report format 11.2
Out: 32
